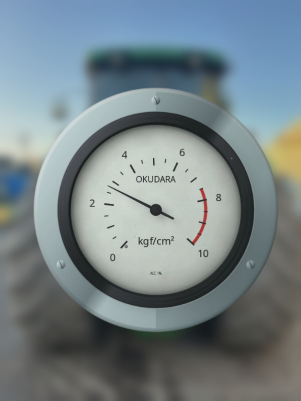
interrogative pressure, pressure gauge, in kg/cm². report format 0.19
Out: 2.75
